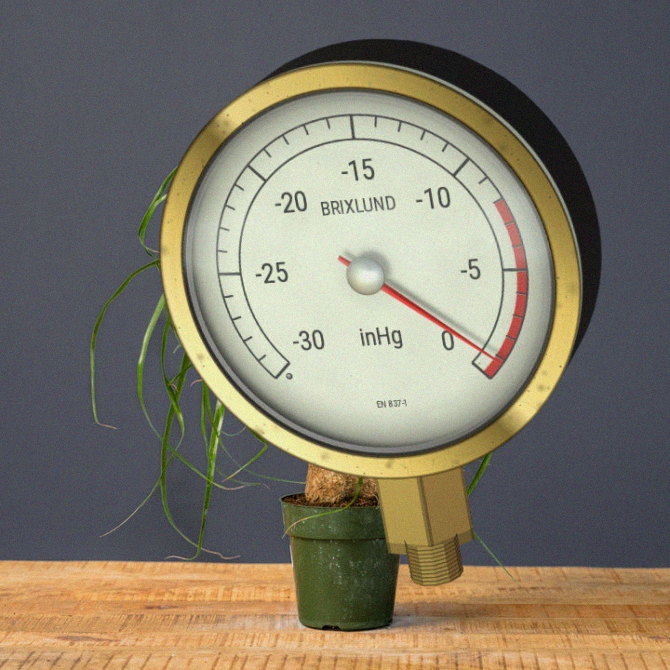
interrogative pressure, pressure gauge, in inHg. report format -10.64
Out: -1
